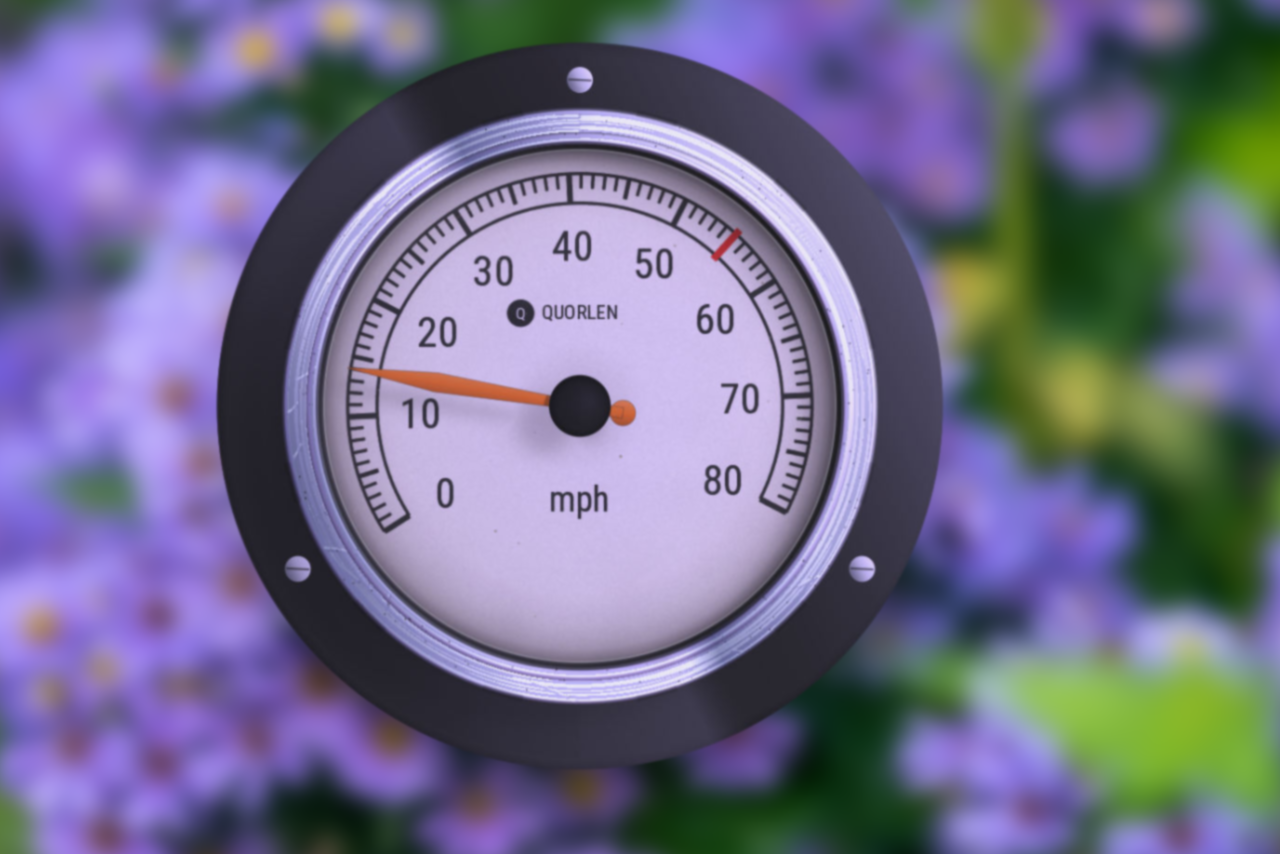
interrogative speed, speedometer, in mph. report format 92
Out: 14
